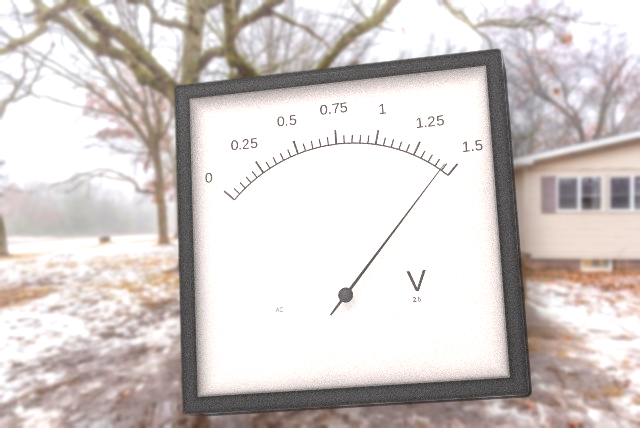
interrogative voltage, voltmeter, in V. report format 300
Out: 1.45
